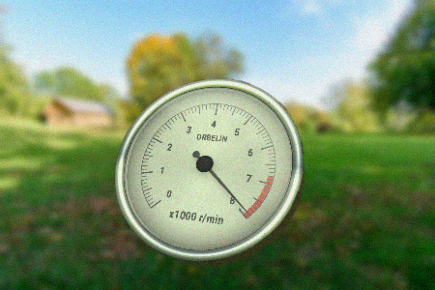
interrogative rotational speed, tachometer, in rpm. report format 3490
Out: 7900
